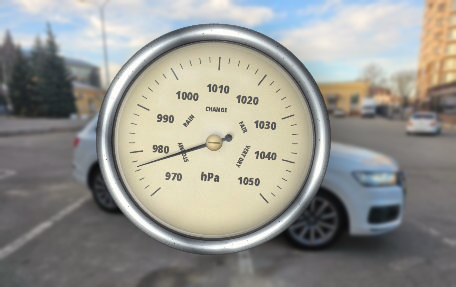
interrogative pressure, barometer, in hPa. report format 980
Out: 977
